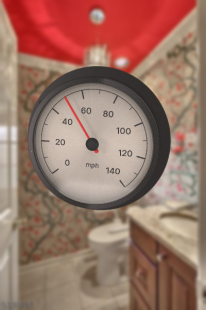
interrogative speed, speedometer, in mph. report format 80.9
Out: 50
